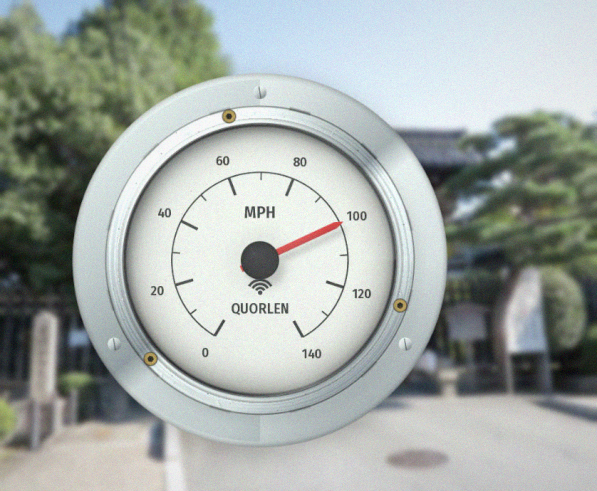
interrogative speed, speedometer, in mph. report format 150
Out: 100
